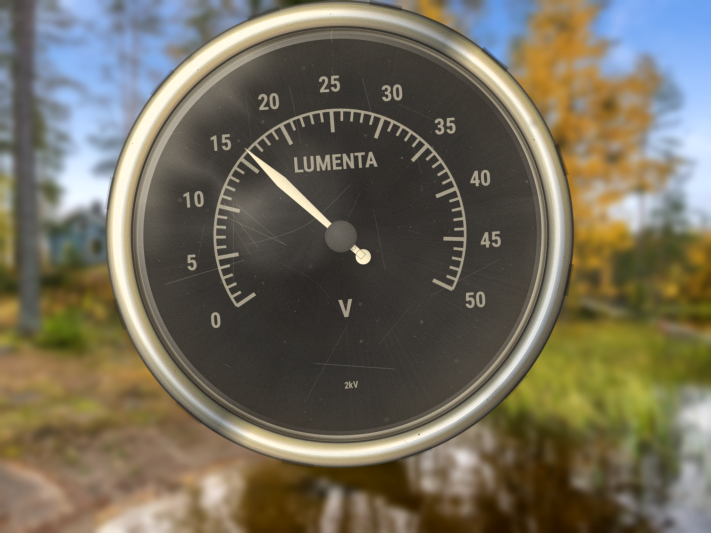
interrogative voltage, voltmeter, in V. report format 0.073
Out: 16
